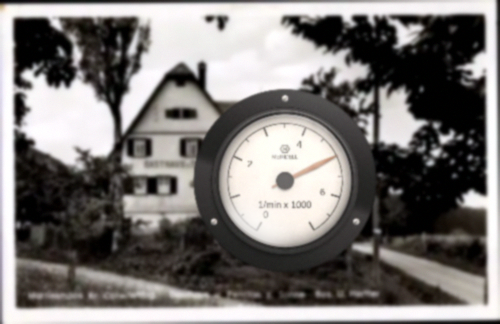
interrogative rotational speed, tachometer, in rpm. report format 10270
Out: 5000
